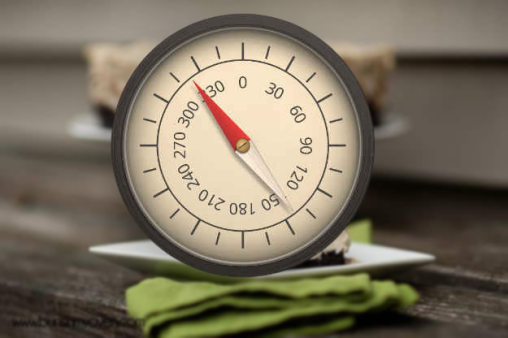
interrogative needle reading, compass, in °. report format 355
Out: 322.5
